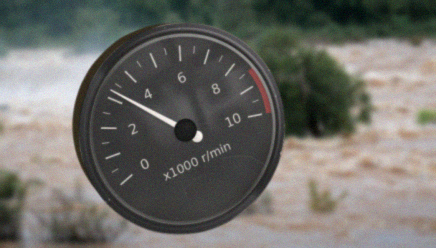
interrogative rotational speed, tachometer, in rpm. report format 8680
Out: 3250
